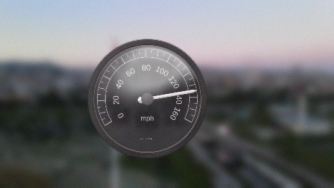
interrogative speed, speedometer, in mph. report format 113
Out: 135
